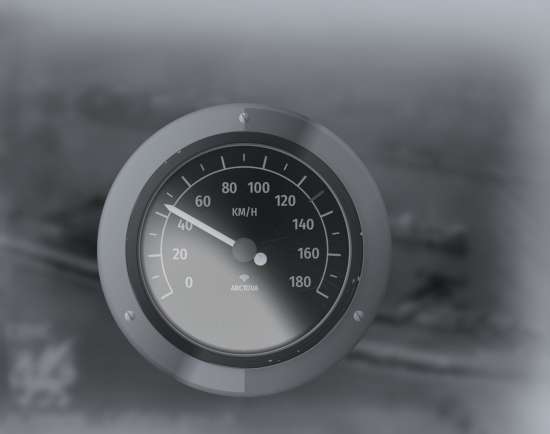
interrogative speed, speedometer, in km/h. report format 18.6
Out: 45
